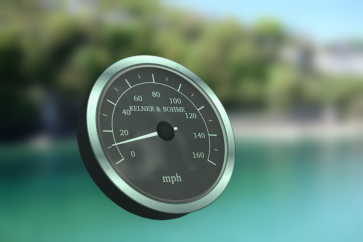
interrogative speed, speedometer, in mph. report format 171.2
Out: 10
